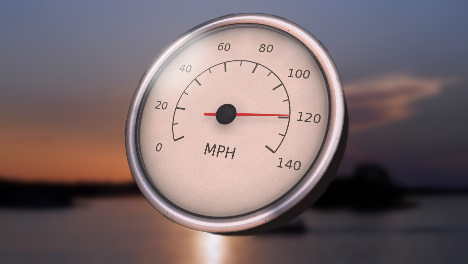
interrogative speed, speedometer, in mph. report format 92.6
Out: 120
